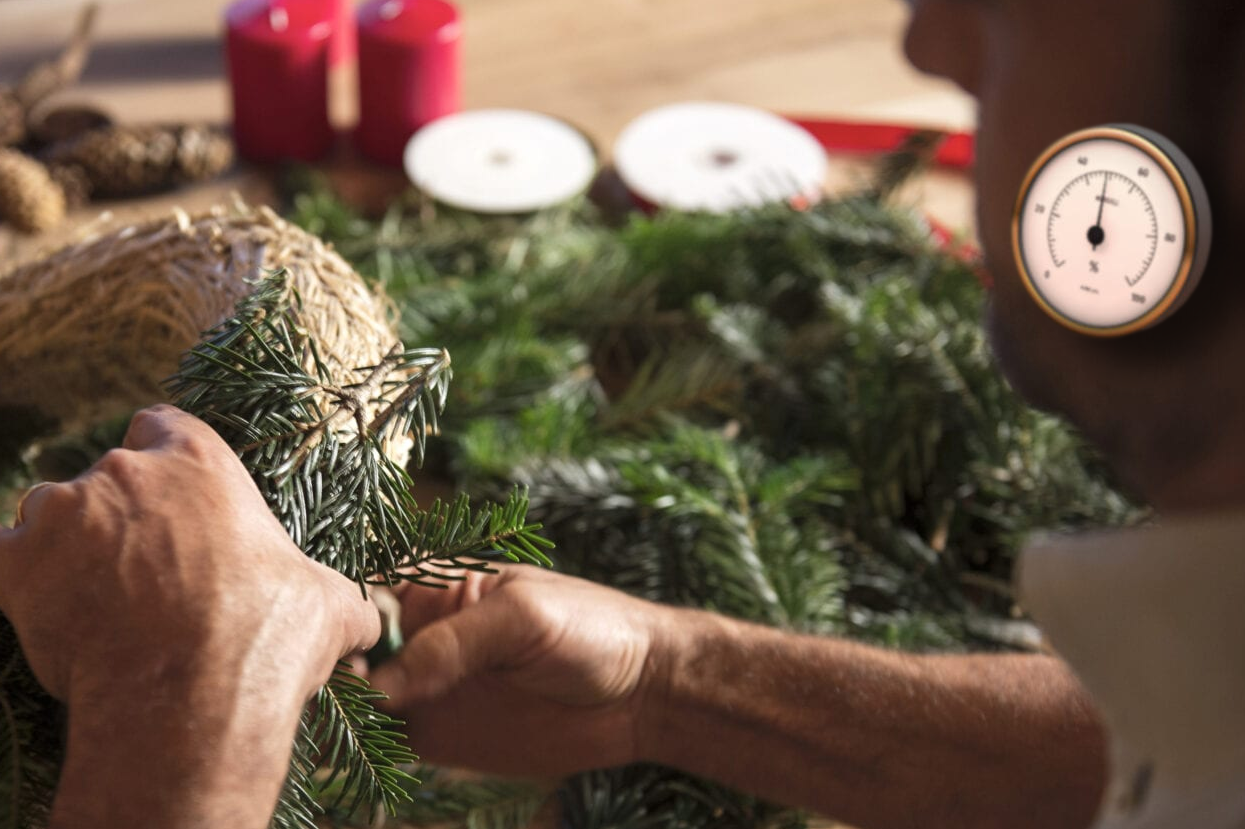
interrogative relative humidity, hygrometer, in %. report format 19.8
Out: 50
